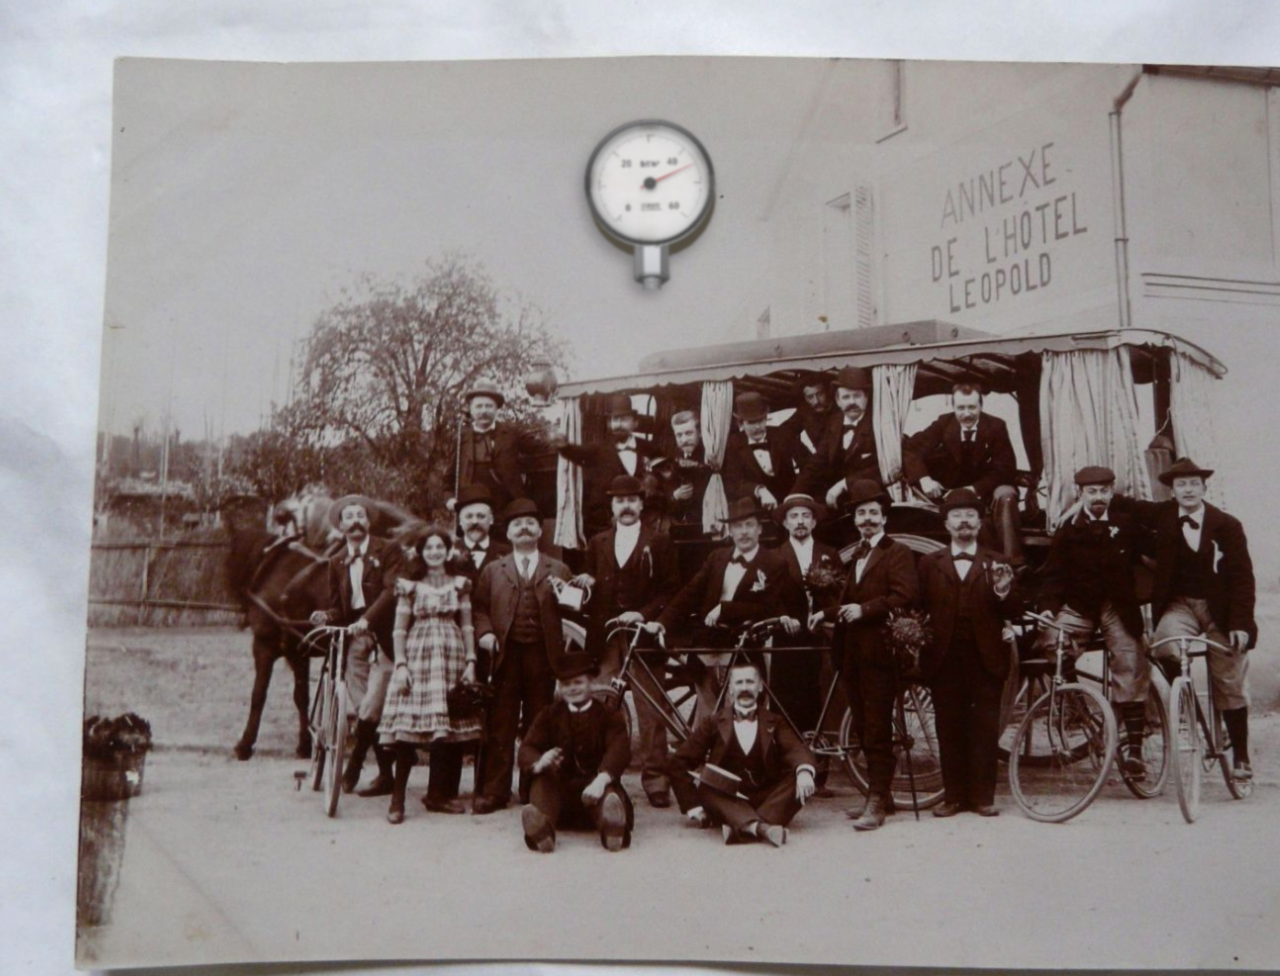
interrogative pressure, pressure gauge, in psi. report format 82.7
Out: 45
